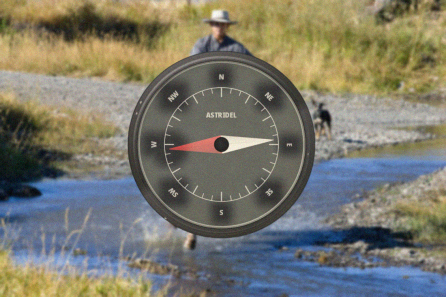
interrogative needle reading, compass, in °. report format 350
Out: 265
